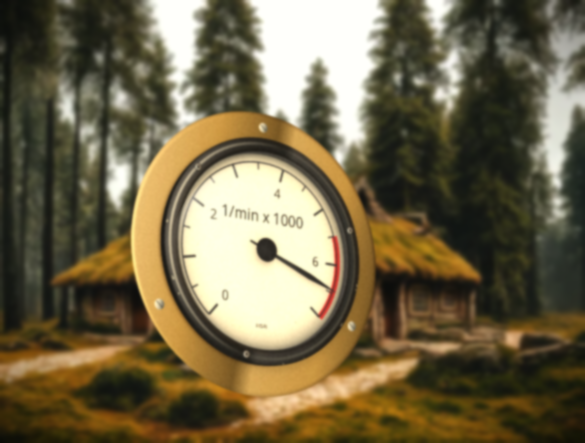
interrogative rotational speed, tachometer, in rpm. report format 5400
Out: 6500
